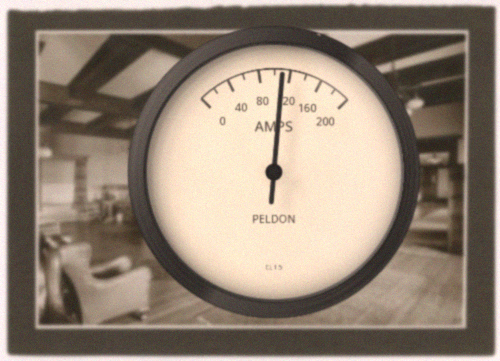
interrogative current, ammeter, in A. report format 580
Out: 110
